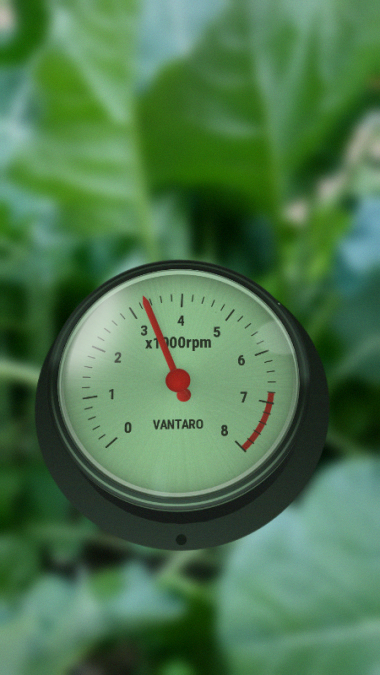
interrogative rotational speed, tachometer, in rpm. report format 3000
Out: 3300
